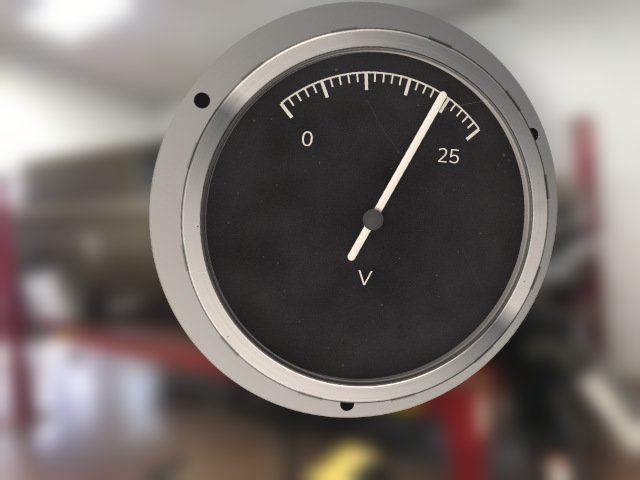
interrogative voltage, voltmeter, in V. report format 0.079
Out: 19
